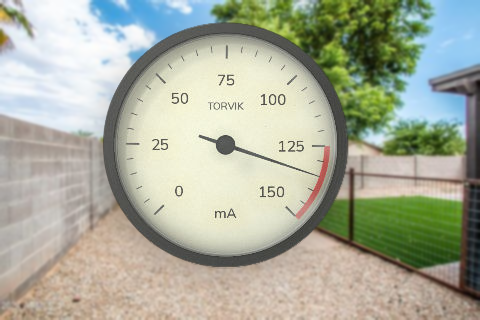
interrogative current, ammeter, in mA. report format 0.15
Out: 135
